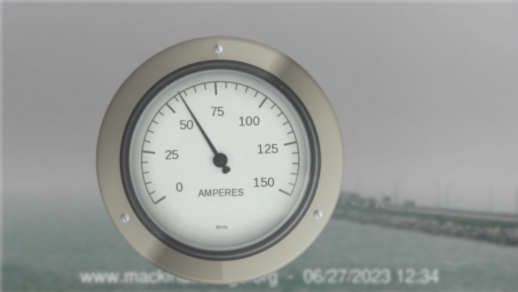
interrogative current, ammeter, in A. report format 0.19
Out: 57.5
